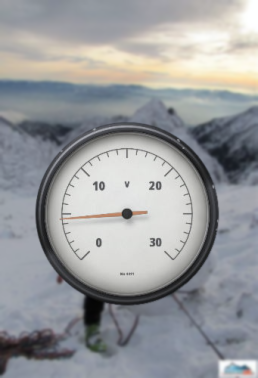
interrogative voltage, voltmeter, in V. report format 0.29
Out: 4.5
